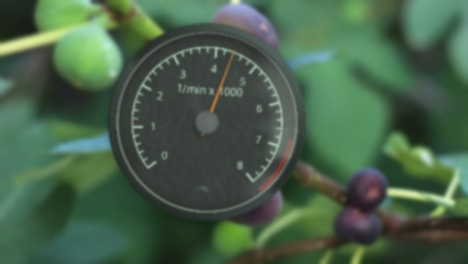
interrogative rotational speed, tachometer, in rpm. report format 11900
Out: 4400
